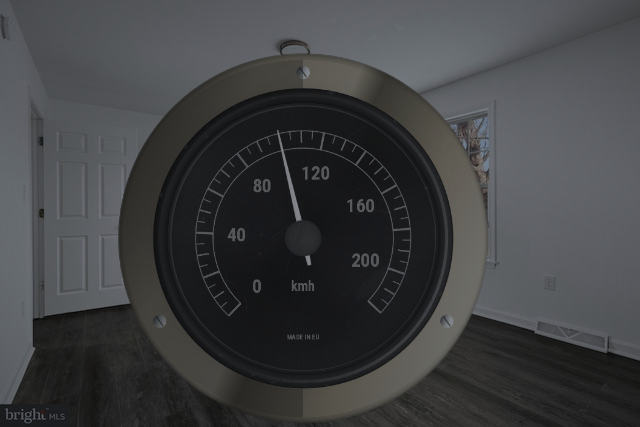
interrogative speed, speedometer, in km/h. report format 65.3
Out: 100
